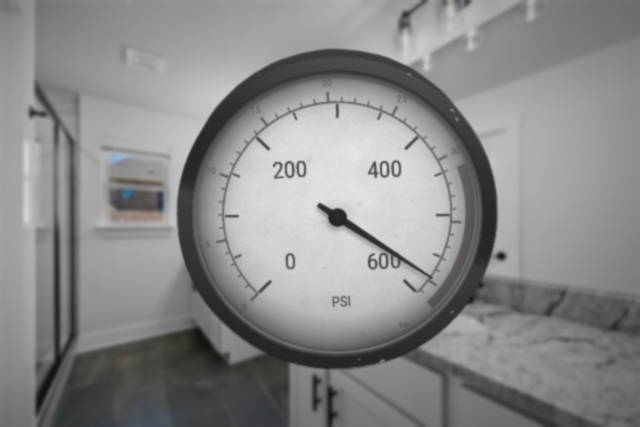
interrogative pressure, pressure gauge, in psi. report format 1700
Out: 575
